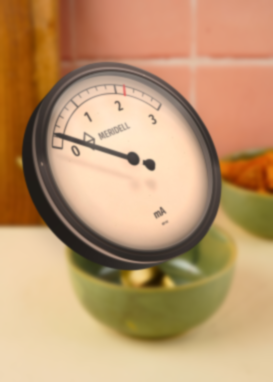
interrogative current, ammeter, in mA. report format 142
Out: 0.2
